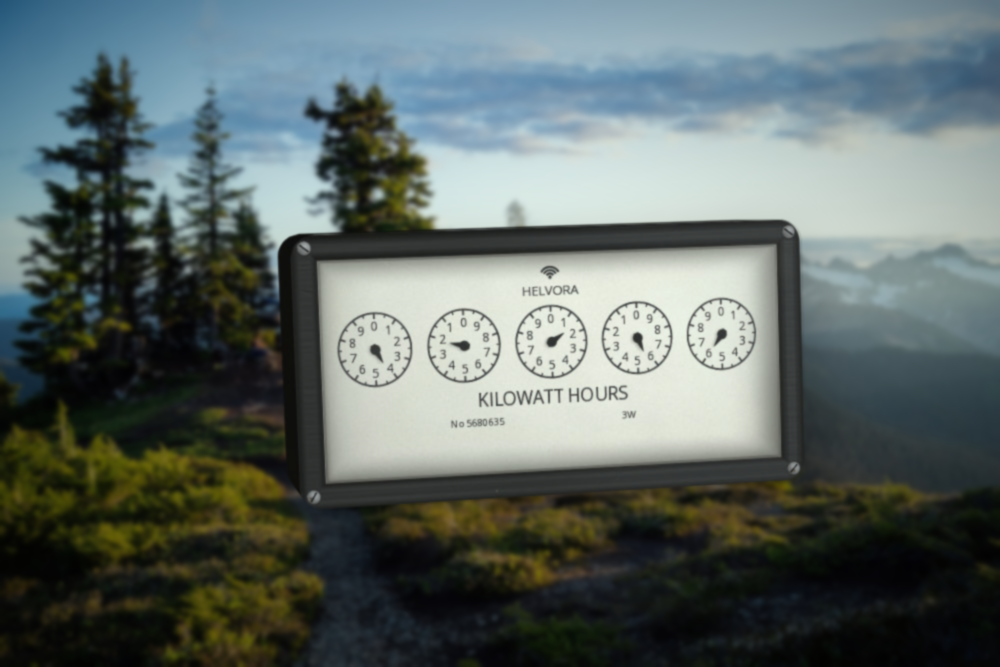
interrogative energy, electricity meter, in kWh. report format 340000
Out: 42156
